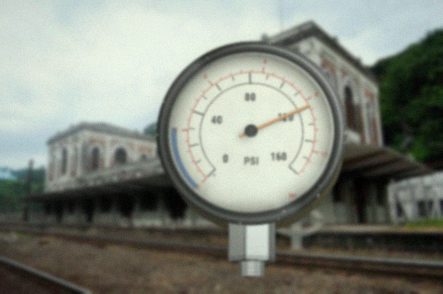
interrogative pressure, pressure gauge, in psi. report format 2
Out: 120
